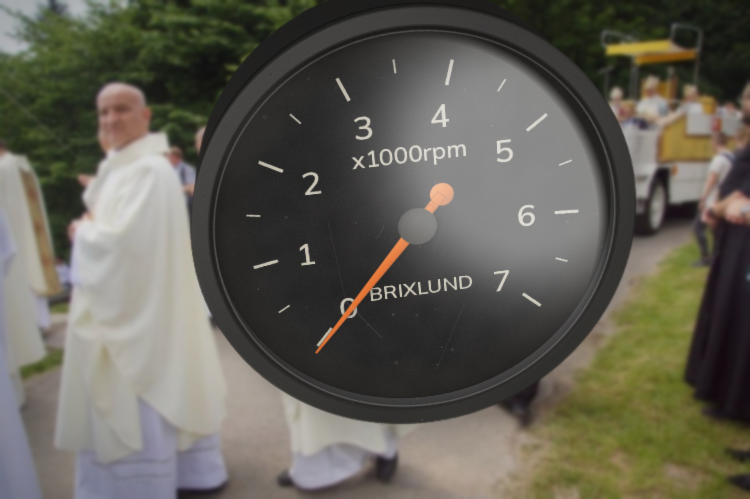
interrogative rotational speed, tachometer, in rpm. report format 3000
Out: 0
